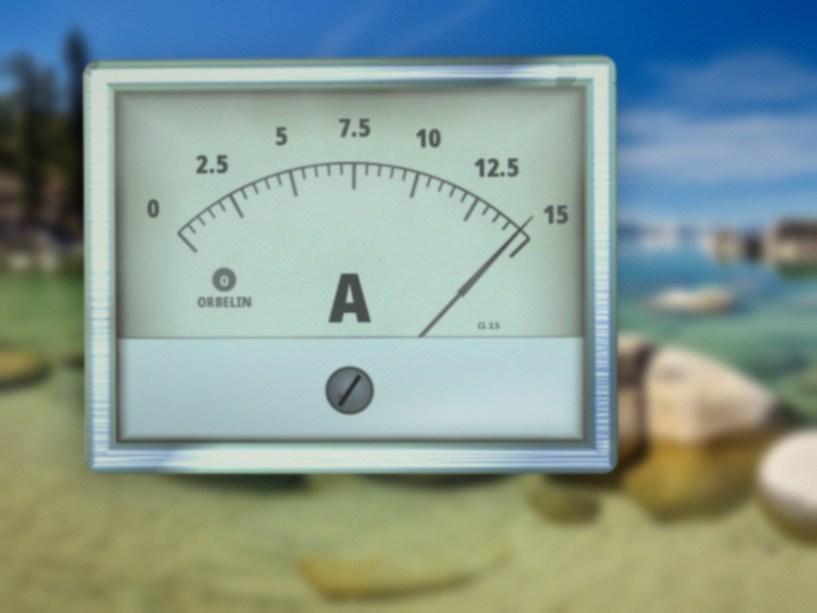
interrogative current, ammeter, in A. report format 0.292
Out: 14.5
